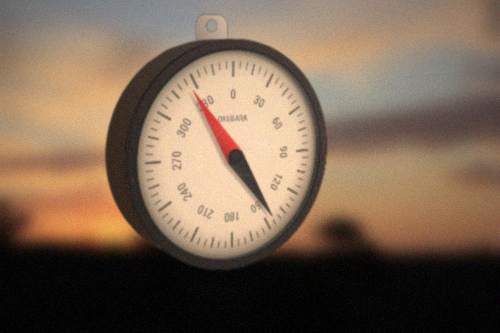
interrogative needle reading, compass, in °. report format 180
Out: 325
